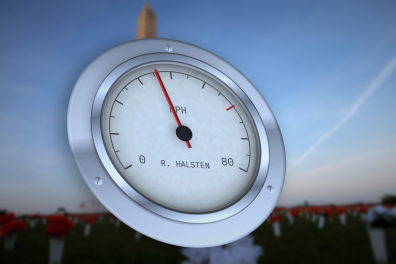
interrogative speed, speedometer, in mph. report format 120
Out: 35
